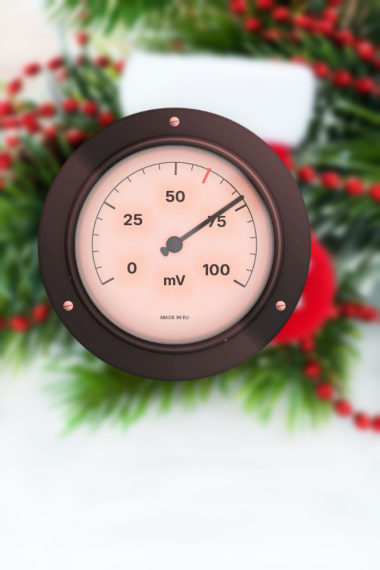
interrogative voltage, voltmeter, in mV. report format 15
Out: 72.5
